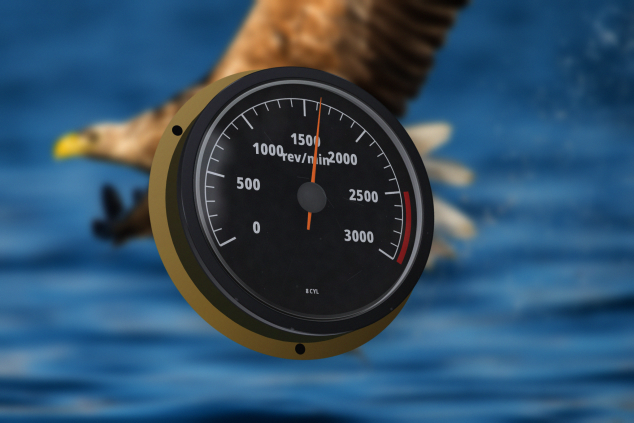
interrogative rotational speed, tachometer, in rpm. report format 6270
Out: 1600
